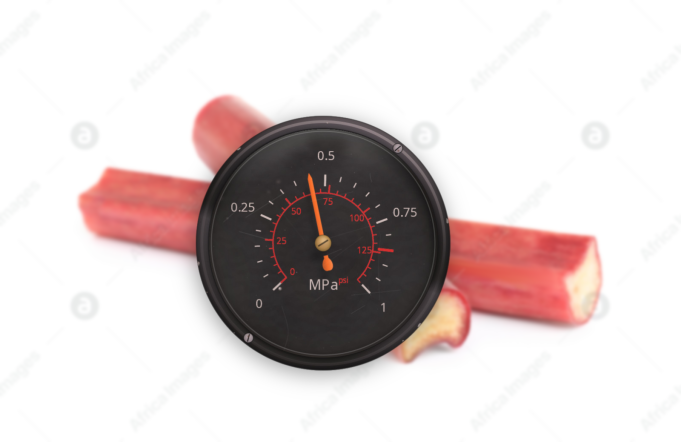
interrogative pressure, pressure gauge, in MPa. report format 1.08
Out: 0.45
